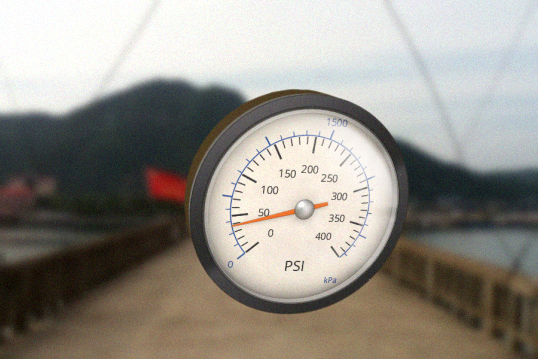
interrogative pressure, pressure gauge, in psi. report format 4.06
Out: 40
